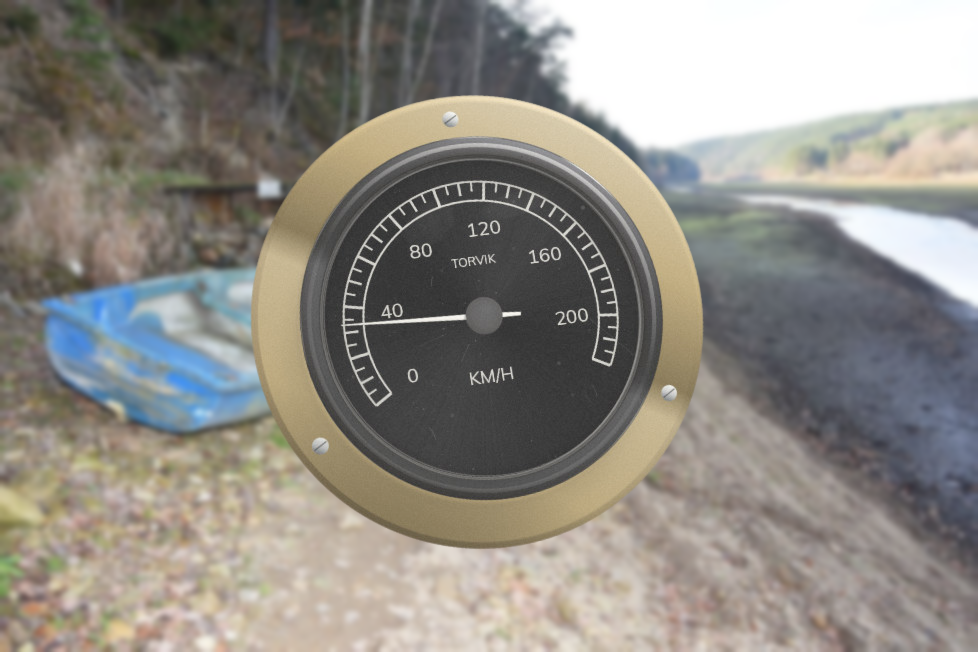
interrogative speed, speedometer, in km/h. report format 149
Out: 32.5
